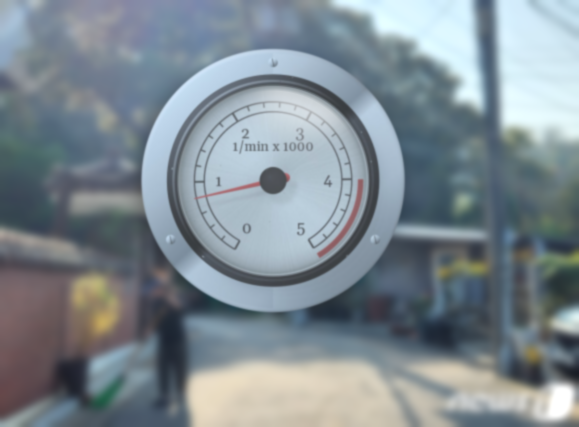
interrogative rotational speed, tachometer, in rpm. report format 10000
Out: 800
